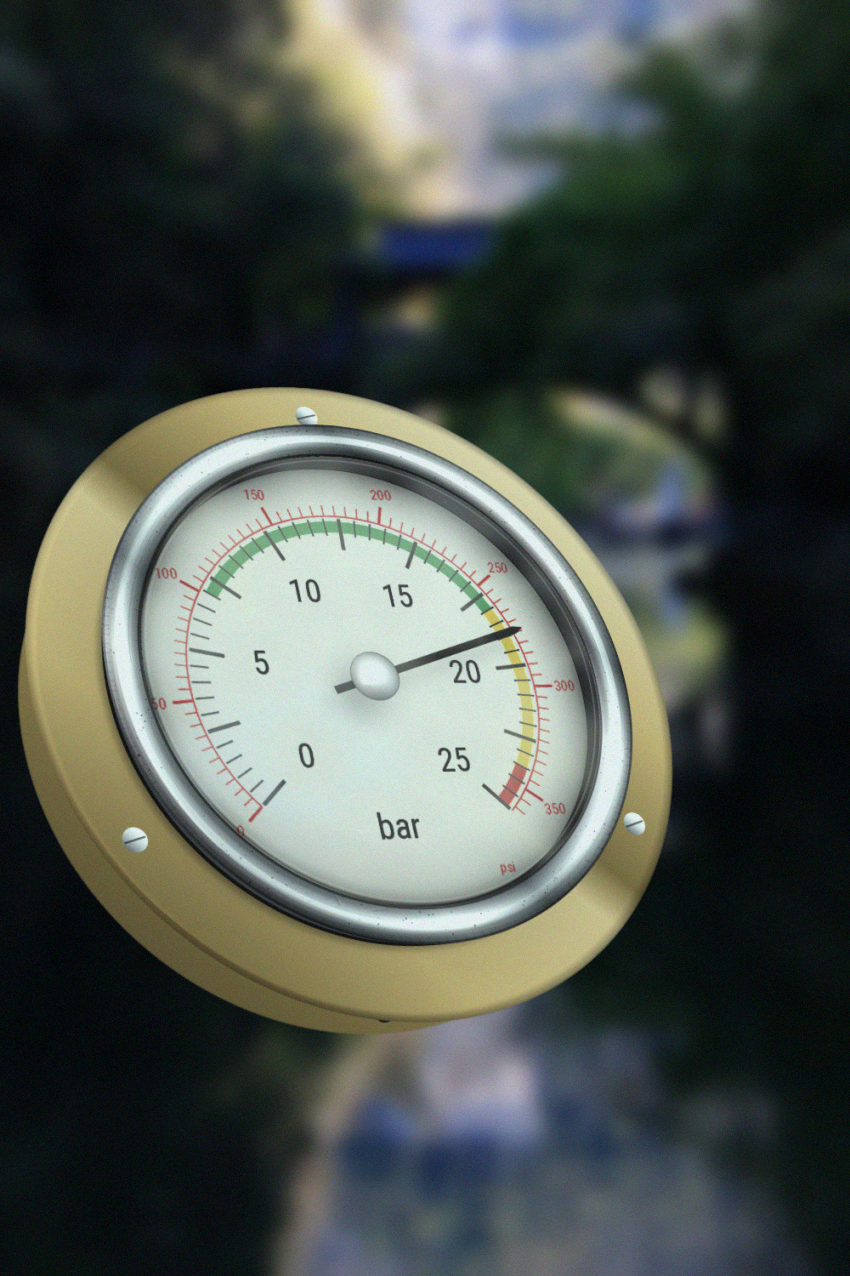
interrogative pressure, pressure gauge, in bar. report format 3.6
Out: 19
